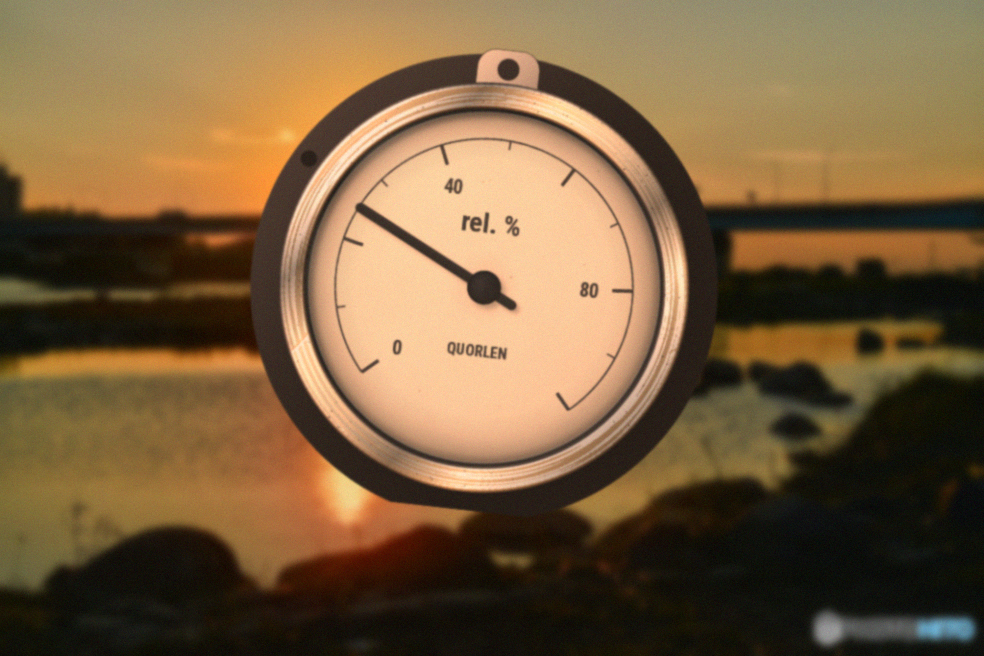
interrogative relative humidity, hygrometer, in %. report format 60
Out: 25
